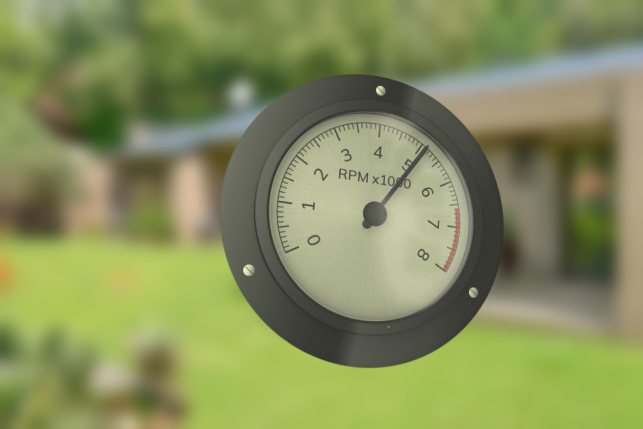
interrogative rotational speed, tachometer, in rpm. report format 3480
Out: 5100
